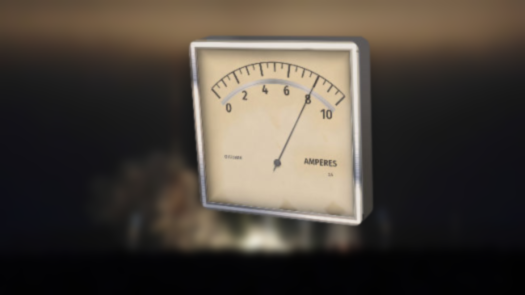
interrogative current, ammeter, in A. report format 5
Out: 8
